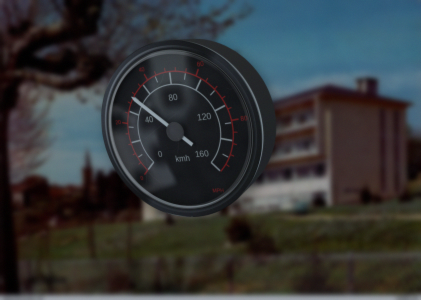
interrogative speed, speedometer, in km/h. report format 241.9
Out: 50
